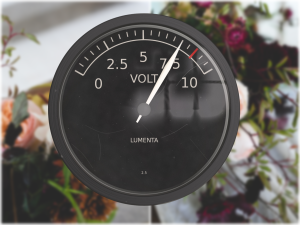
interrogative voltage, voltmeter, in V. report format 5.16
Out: 7.5
